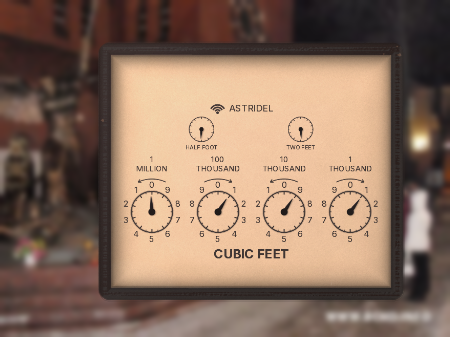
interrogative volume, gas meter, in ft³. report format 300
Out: 9100
